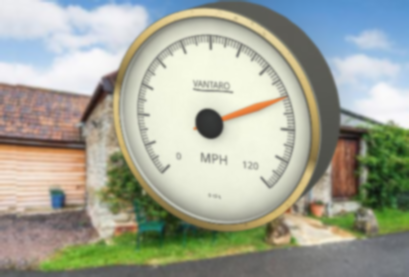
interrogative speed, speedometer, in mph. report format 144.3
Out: 90
